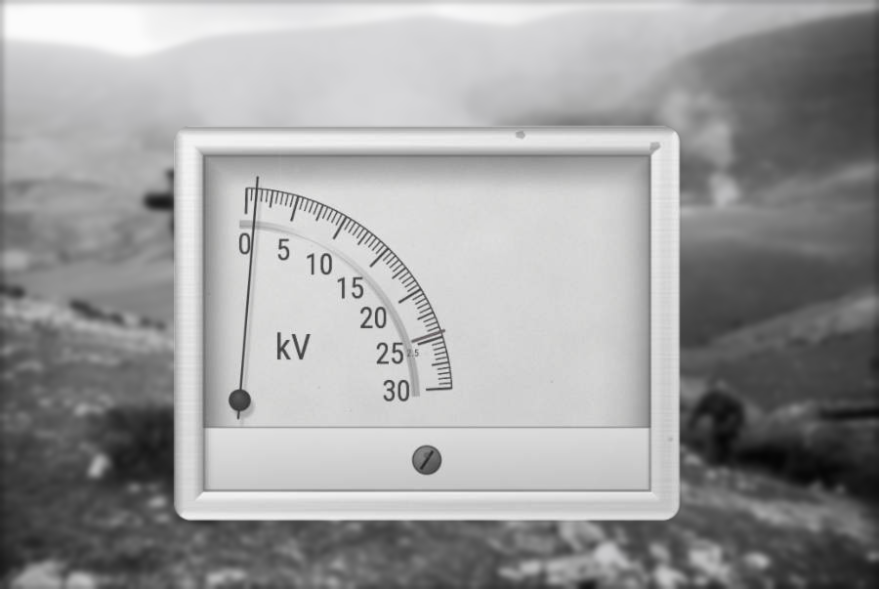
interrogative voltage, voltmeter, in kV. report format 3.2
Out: 1
